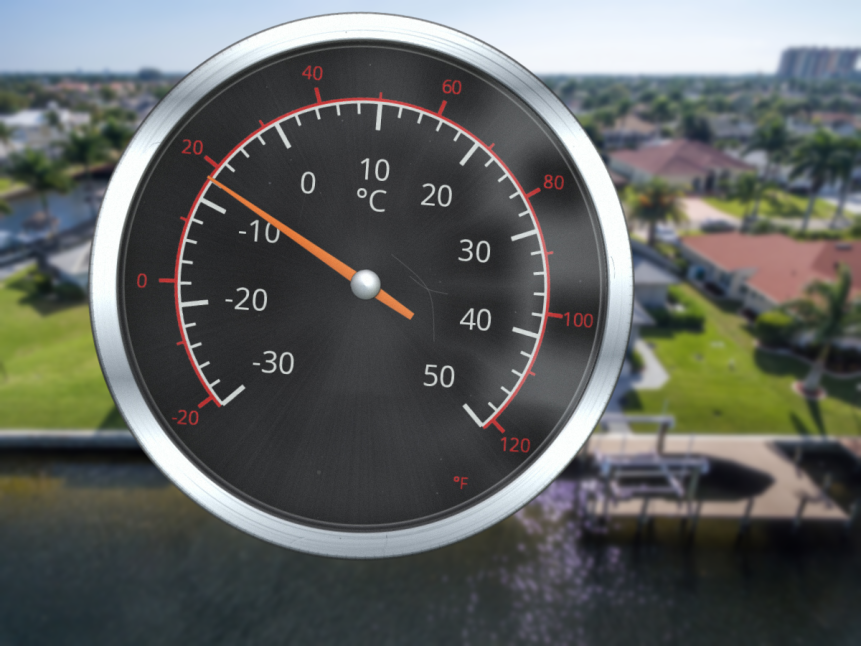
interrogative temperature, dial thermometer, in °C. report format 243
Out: -8
